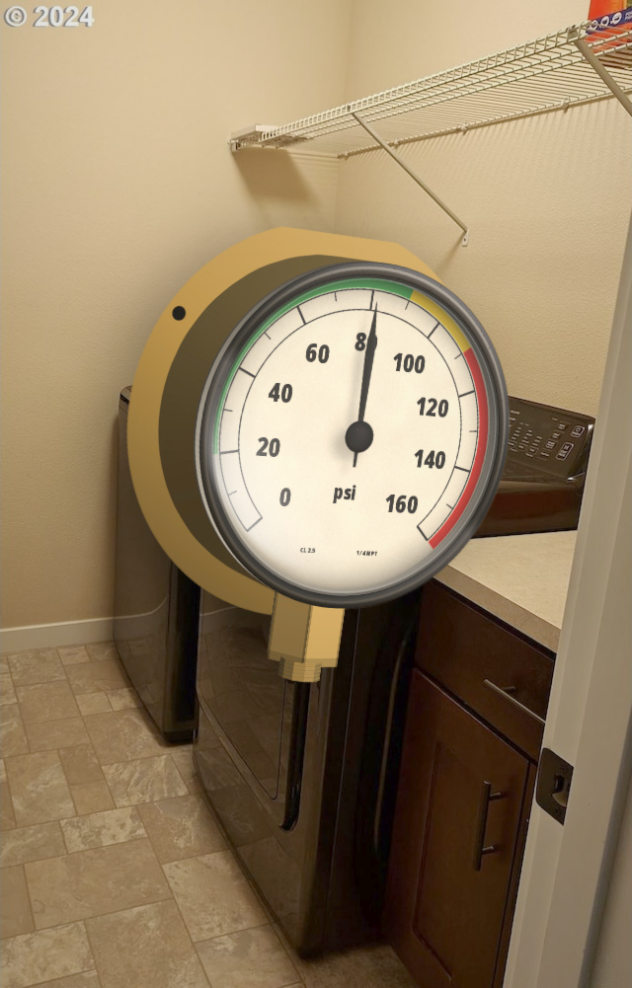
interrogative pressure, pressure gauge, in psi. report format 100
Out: 80
